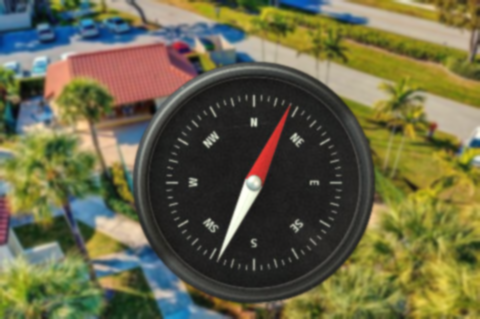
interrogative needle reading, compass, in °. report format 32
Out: 25
